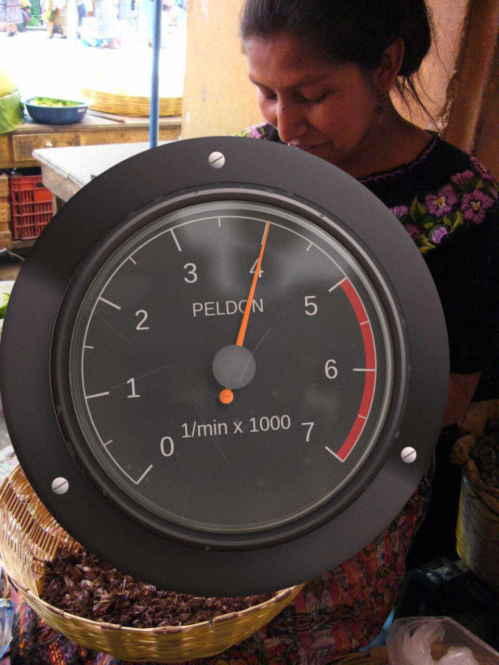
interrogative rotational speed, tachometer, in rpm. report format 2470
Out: 4000
